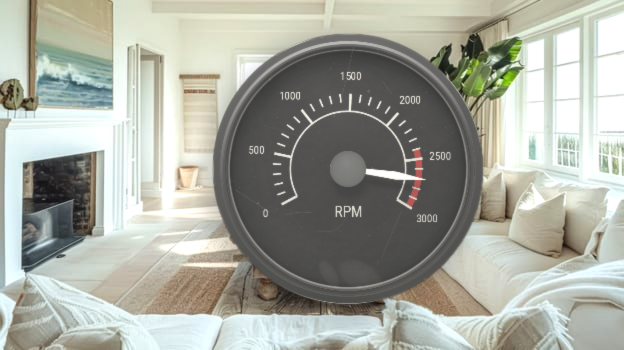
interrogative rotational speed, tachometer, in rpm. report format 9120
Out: 2700
